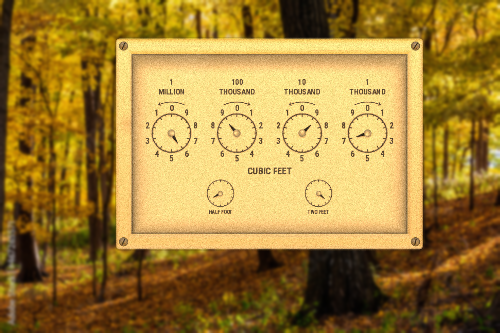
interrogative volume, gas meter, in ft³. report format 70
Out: 588700
